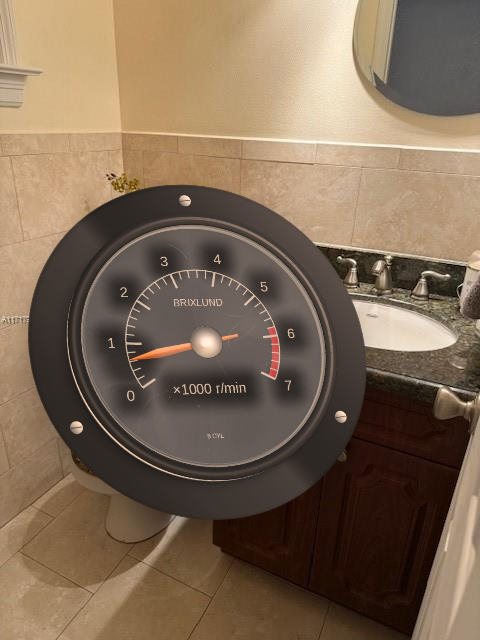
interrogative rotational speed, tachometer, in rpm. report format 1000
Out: 600
